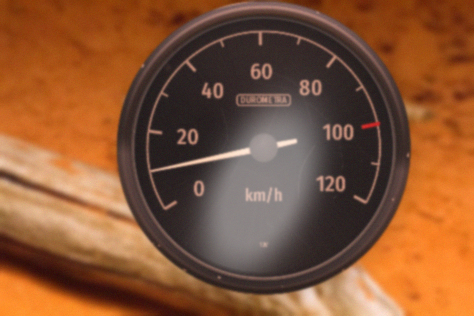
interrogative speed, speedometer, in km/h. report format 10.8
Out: 10
